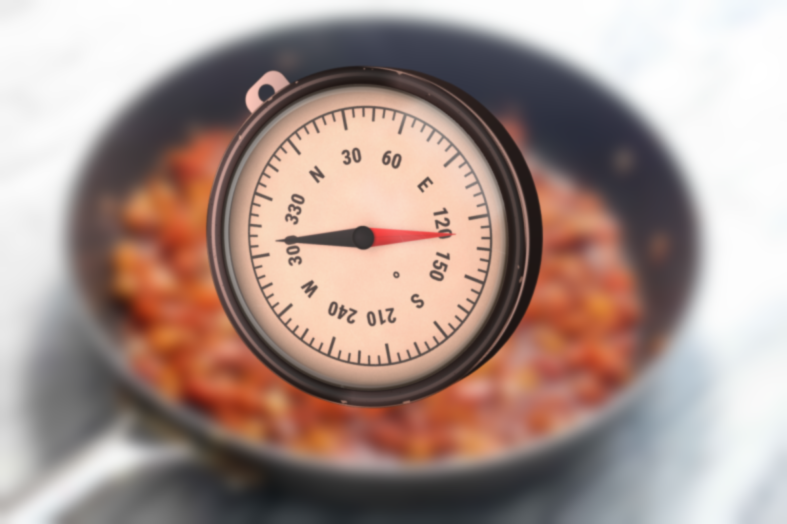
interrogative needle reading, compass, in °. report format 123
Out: 127.5
